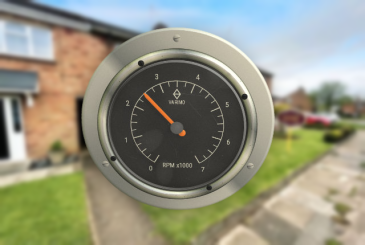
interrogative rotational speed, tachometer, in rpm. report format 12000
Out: 2500
